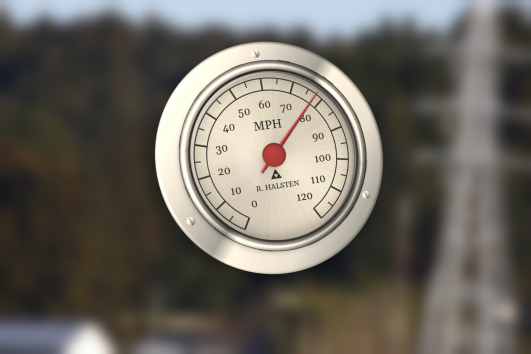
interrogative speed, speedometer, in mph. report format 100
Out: 77.5
